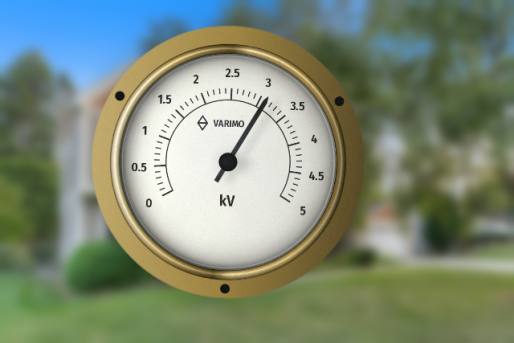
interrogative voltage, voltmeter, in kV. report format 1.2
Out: 3.1
